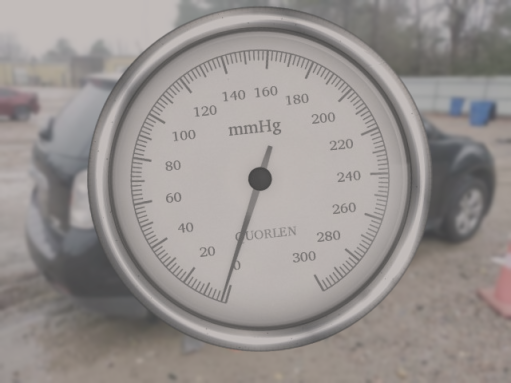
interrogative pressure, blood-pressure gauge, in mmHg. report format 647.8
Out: 2
